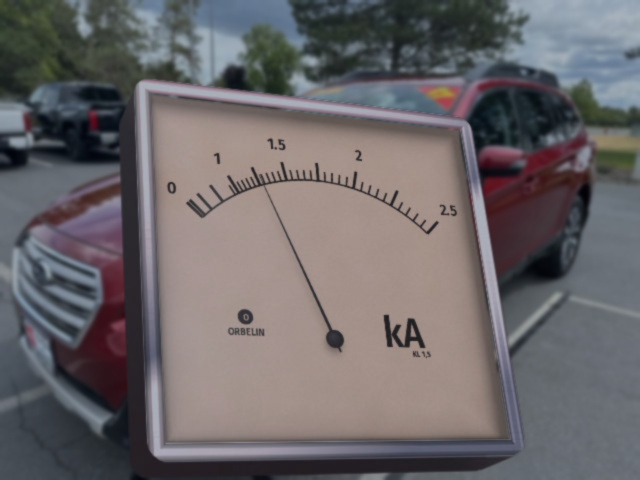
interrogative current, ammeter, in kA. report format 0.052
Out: 1.25
